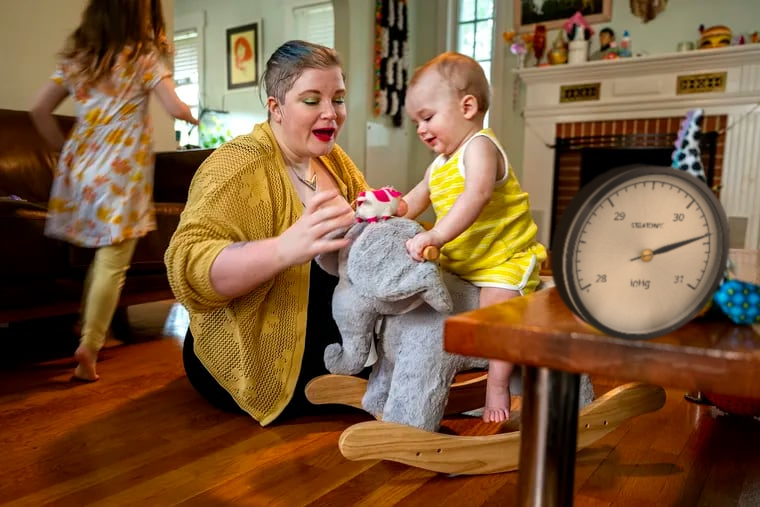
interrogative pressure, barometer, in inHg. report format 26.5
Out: 30.4
